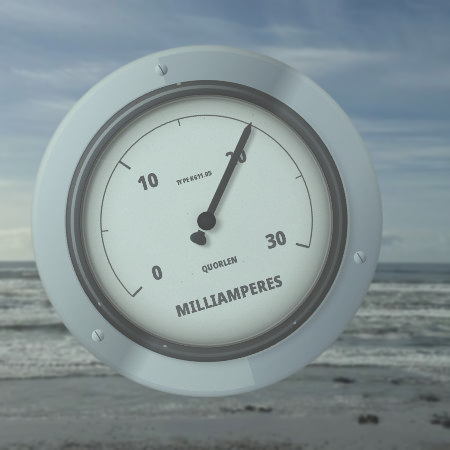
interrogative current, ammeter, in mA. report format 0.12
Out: 20
